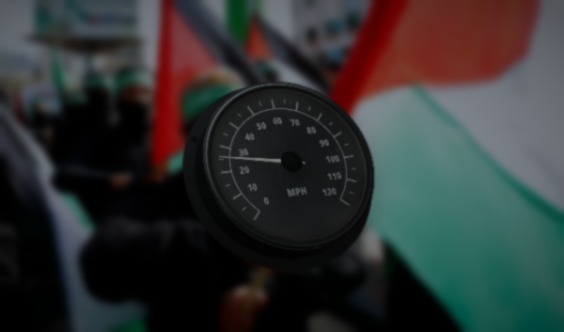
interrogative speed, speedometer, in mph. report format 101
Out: 25
